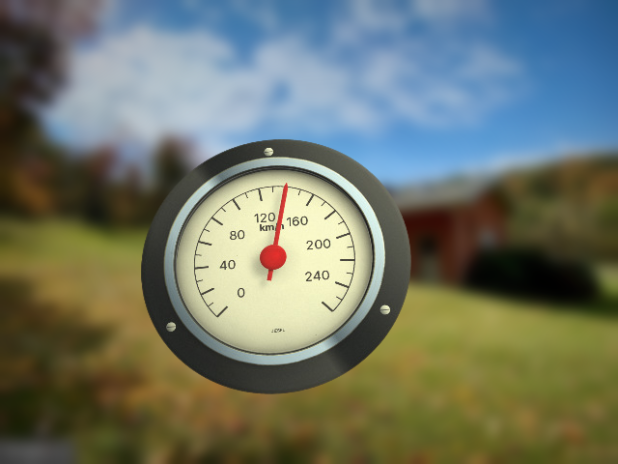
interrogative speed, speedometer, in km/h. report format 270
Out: 140
